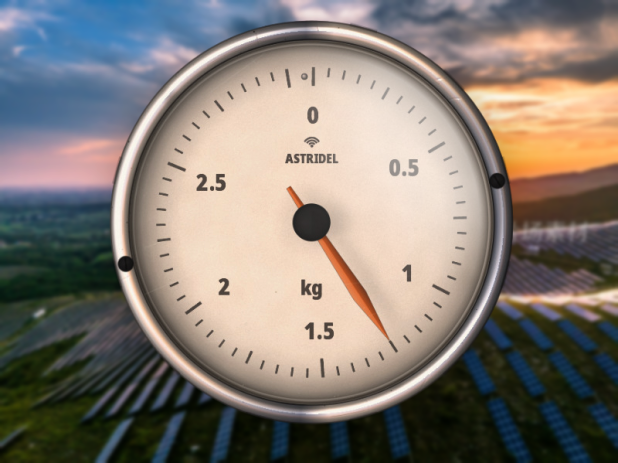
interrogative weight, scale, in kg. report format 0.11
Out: 1.25
